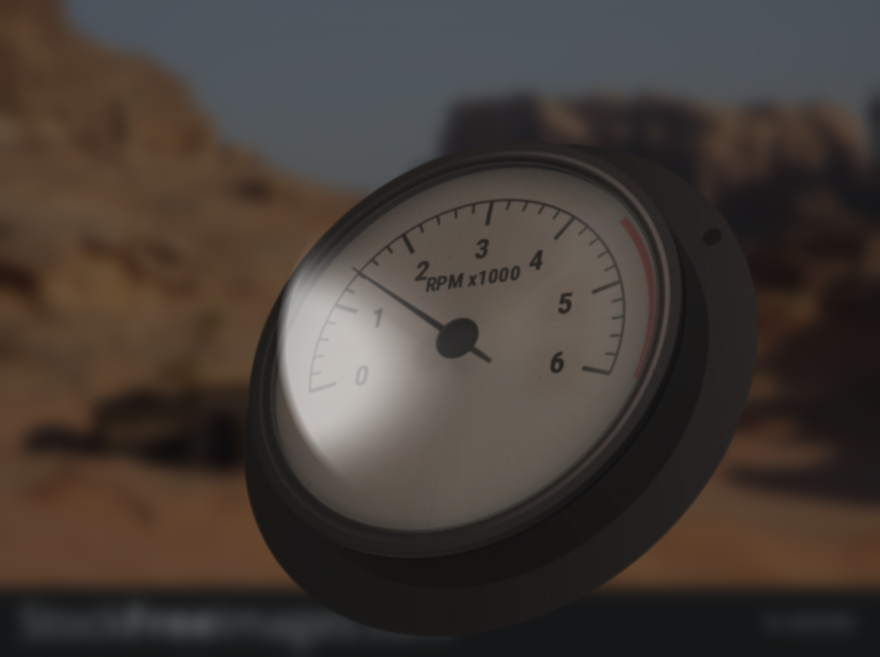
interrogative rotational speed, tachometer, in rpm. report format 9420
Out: 1400
